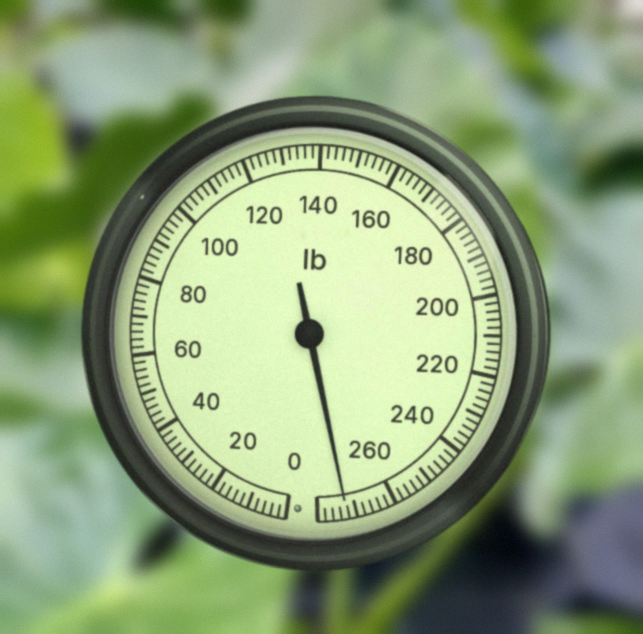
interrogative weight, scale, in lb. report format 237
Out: 272
